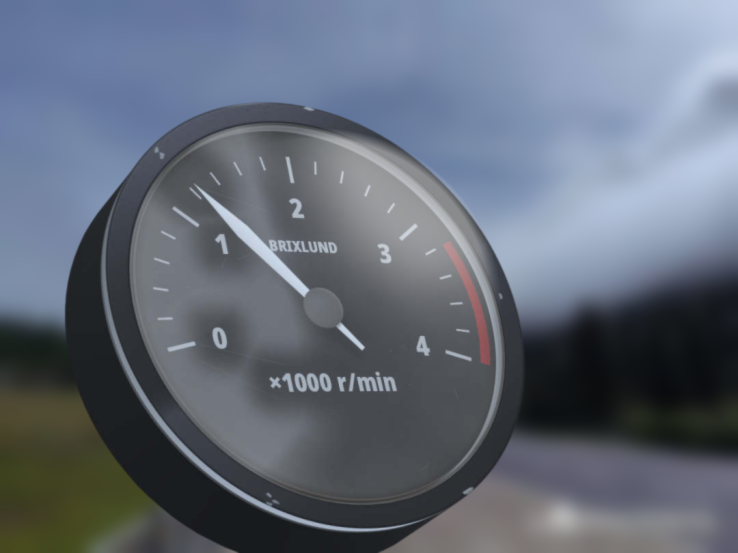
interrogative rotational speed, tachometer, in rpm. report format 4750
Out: 1200
